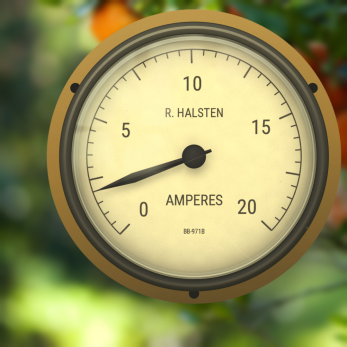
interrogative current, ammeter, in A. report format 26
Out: 2
